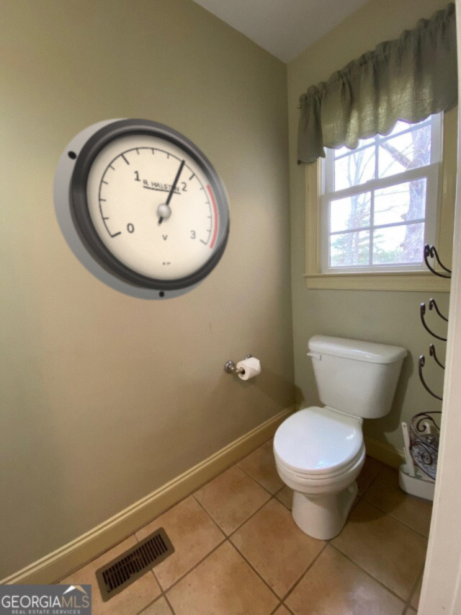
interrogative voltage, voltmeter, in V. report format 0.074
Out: 1.8
